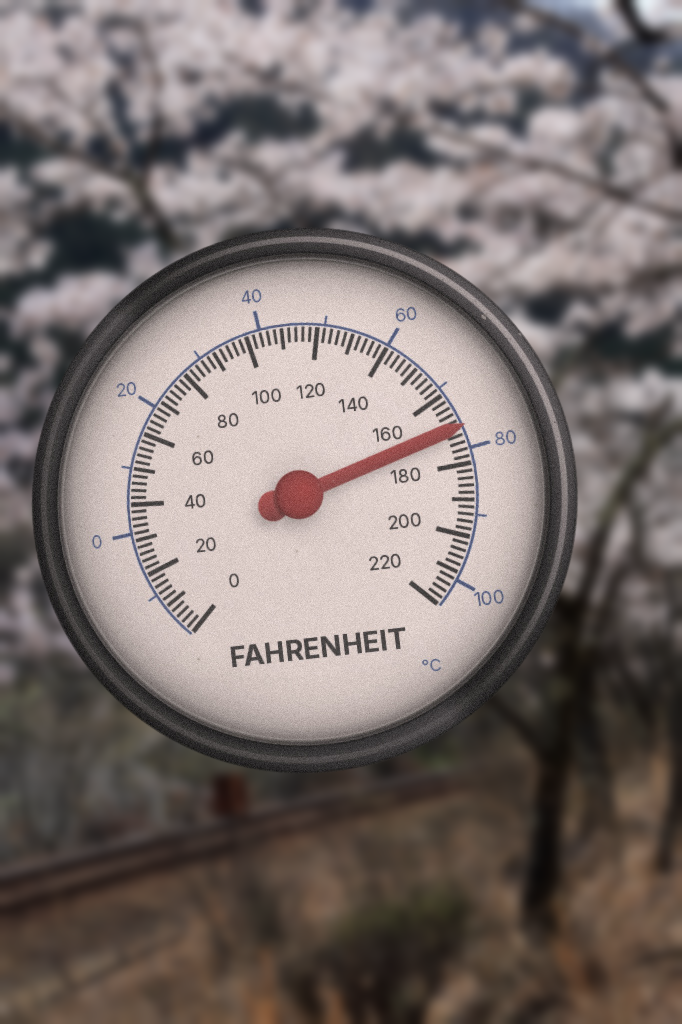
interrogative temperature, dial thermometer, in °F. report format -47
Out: 170
